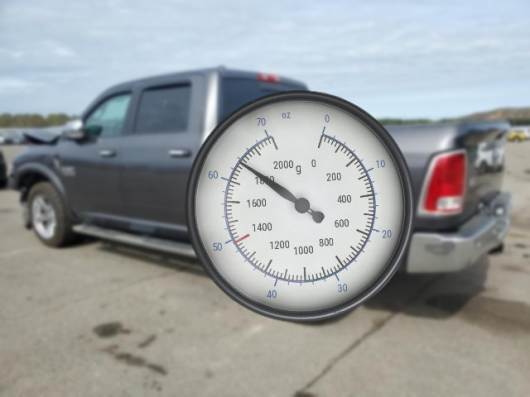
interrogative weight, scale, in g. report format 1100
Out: 1800
